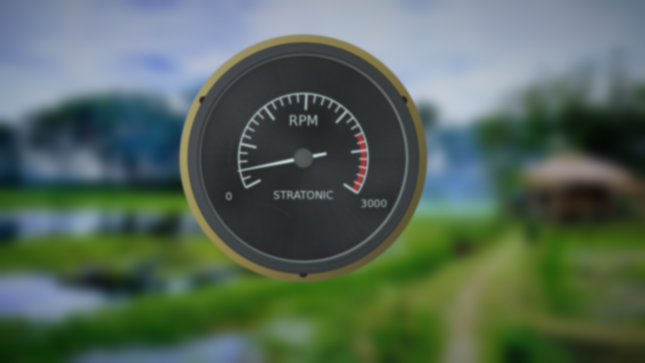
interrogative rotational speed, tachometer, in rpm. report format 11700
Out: 200
